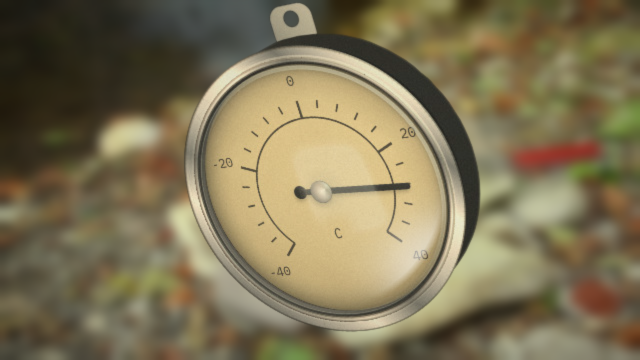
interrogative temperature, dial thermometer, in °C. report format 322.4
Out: 28
